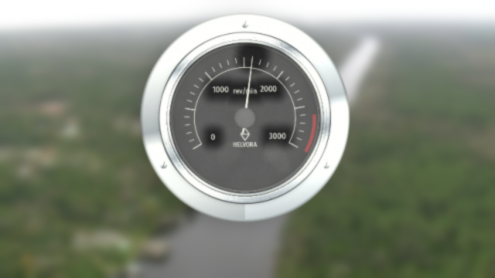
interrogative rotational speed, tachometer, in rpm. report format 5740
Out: 1600
